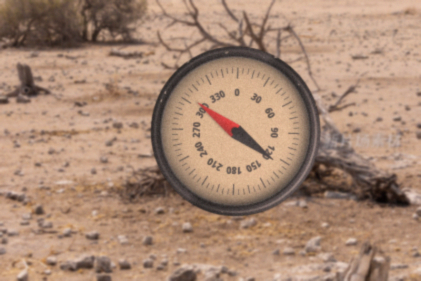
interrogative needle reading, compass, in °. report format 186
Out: 305
